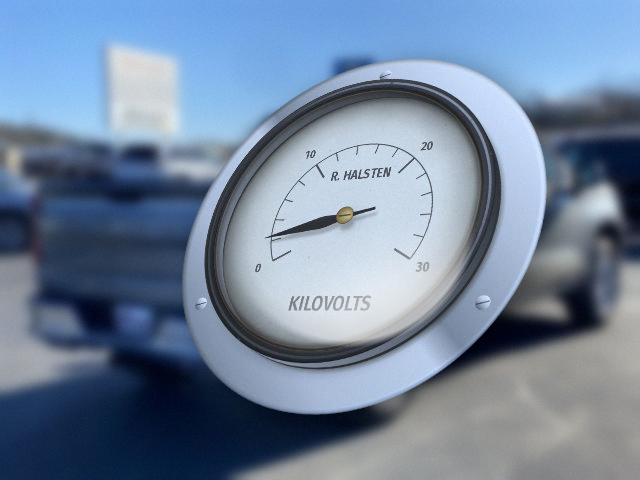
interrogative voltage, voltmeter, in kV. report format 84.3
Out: 2
